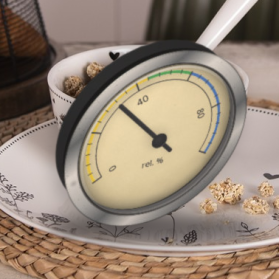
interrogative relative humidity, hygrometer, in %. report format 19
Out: 32
